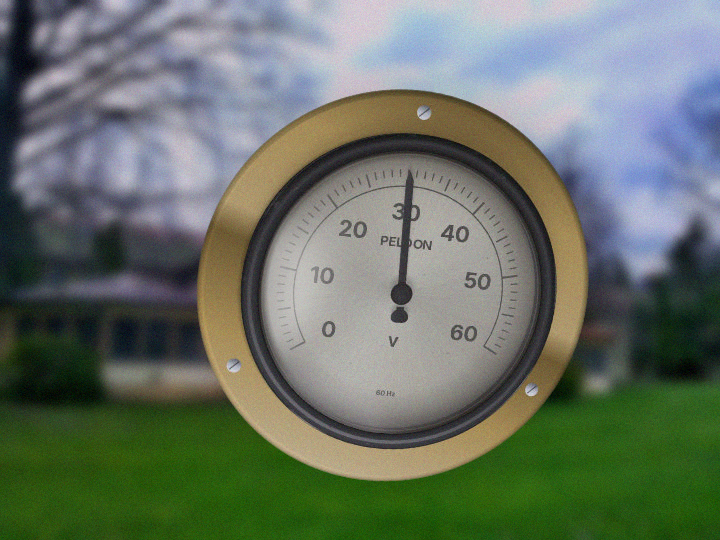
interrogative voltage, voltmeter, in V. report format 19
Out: 30
